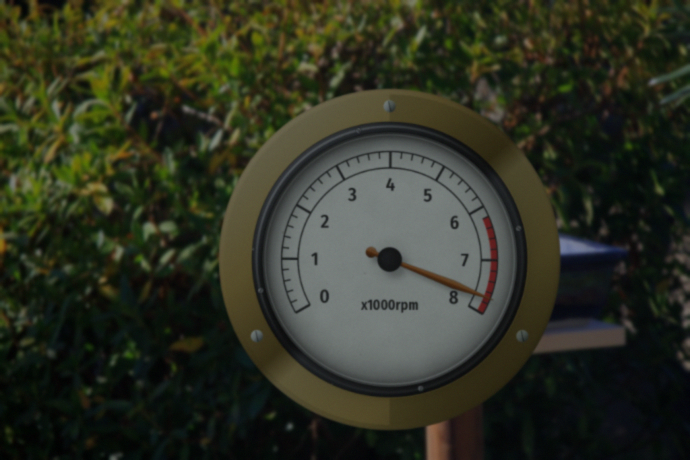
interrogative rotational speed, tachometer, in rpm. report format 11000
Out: 7700
